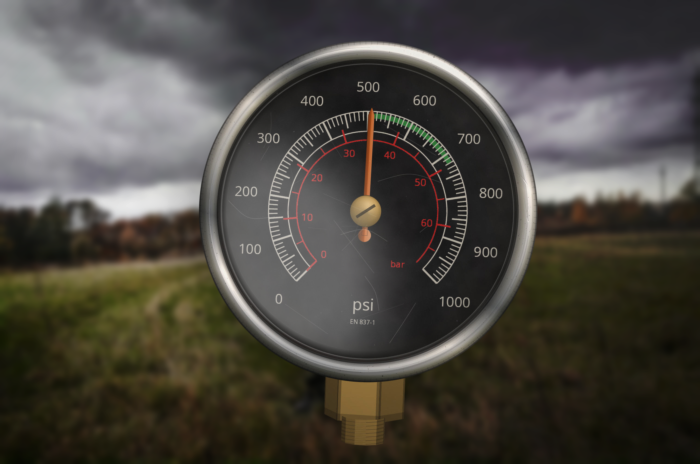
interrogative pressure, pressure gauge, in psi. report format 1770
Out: 510
